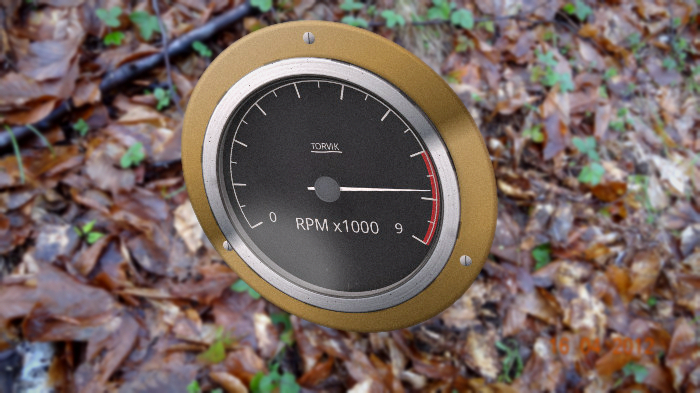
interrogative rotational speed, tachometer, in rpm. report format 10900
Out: 7750
